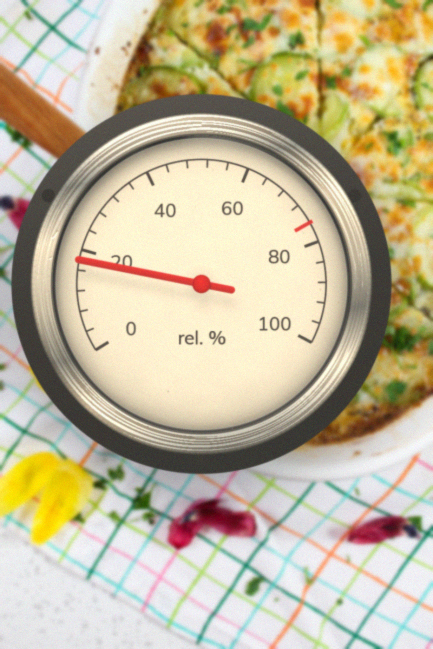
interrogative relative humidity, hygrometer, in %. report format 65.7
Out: 18
